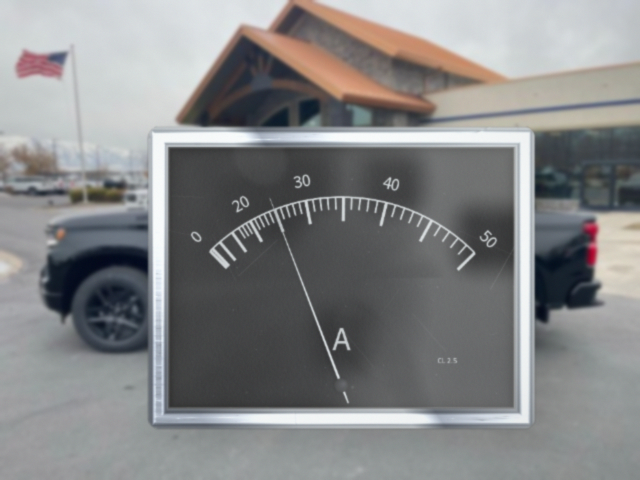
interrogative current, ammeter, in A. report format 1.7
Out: 25
